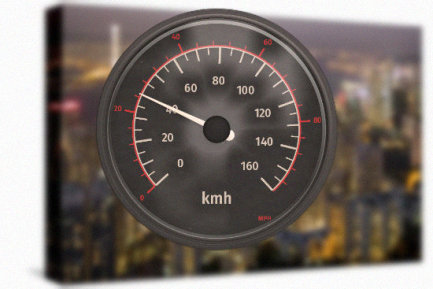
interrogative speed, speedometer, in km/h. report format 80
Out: 40
